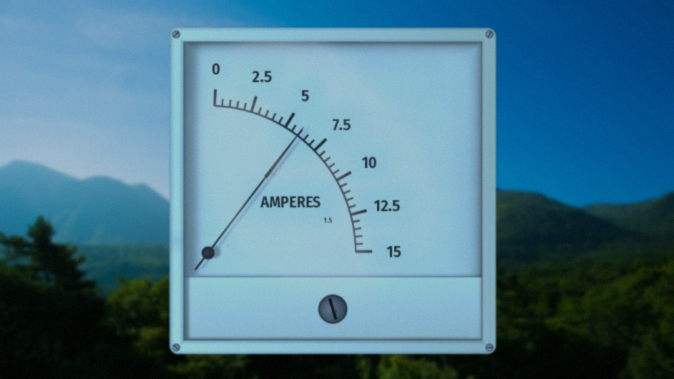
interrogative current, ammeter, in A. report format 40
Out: 6
